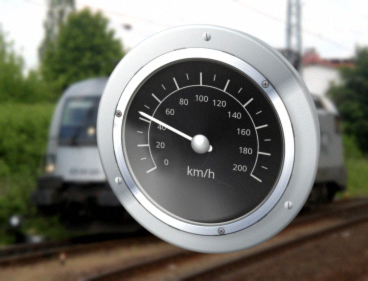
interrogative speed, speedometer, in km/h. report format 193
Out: 45
